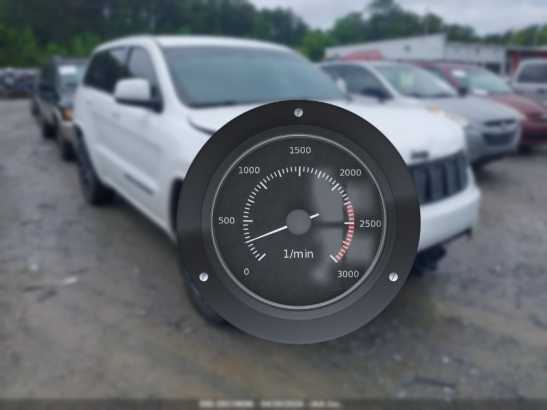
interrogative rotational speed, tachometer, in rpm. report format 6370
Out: 250
